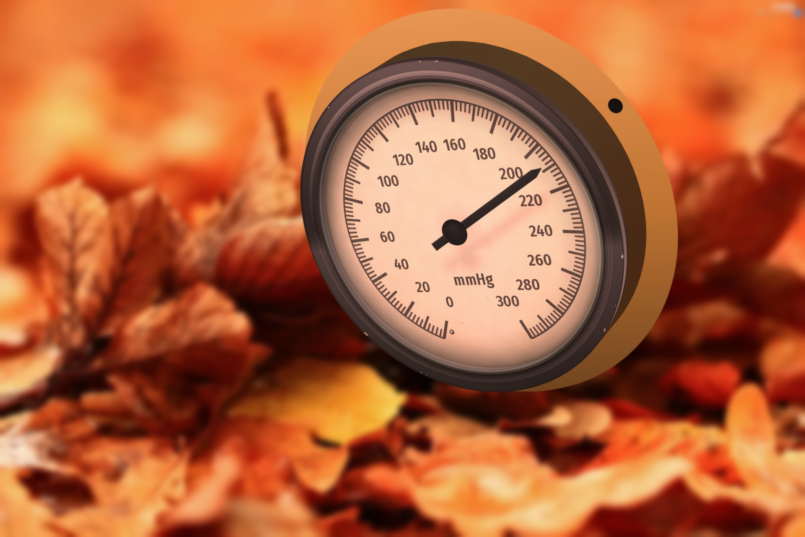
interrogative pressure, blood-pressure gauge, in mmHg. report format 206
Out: 208
